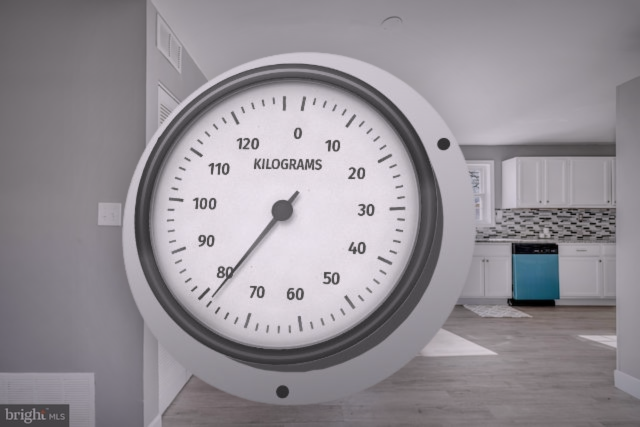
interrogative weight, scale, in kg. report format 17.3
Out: 78
